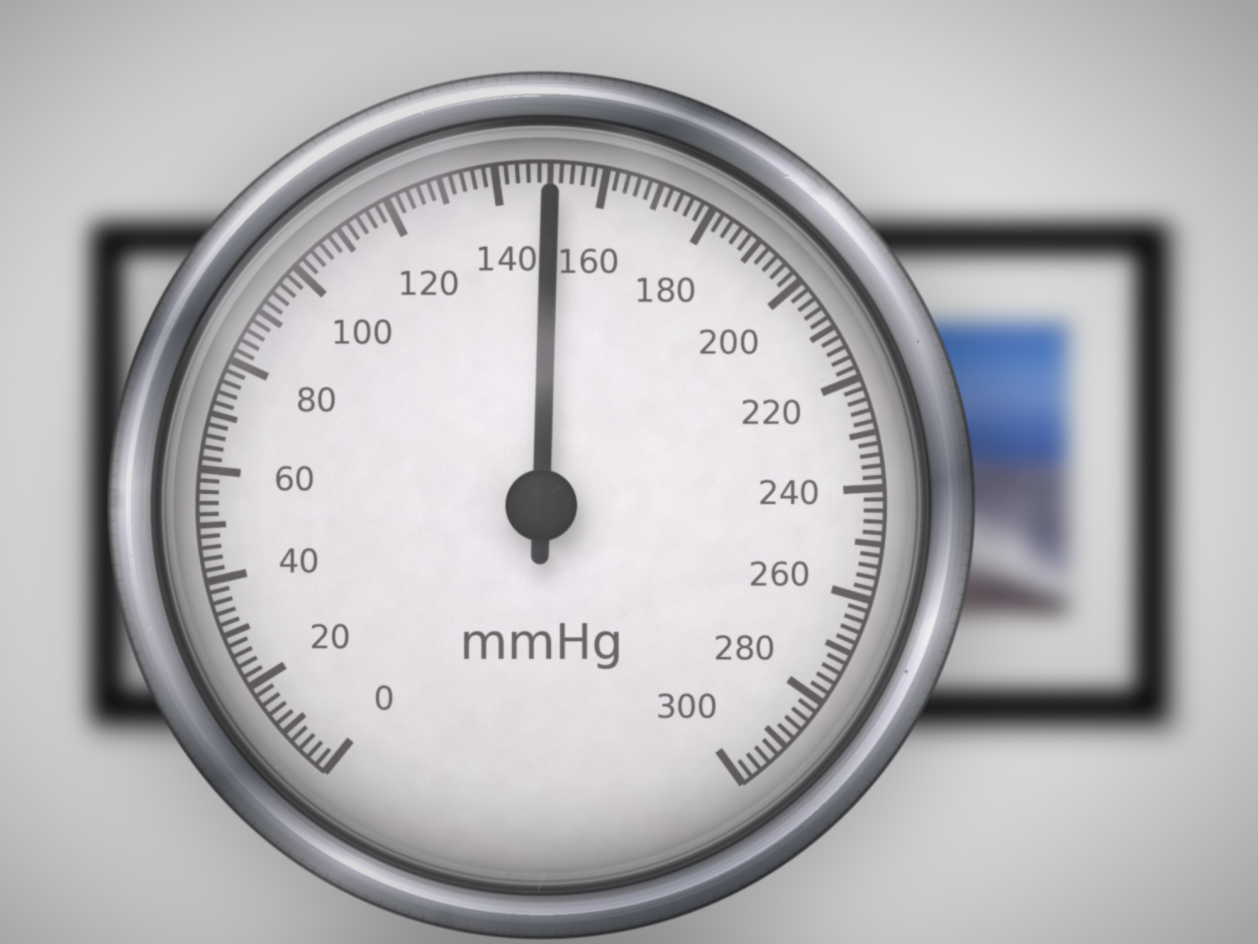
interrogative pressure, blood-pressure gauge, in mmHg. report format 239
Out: 150
